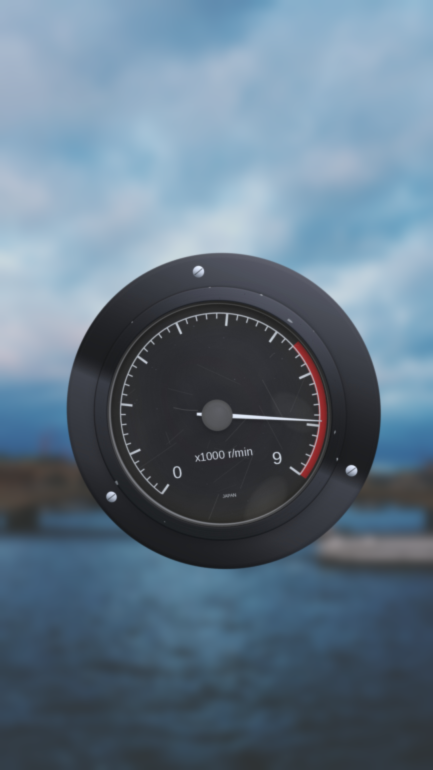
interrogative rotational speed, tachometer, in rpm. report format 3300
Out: 7900
